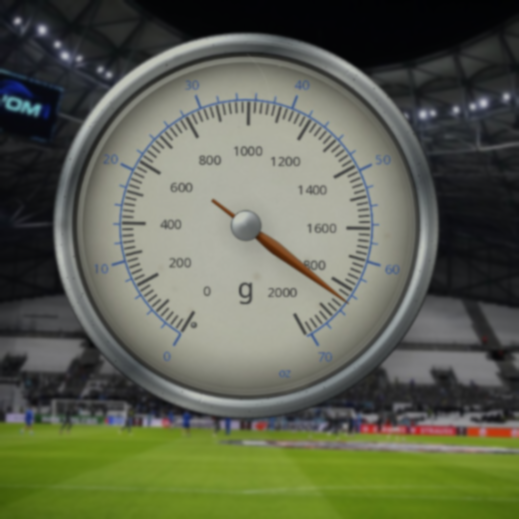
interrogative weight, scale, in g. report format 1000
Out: 1840
